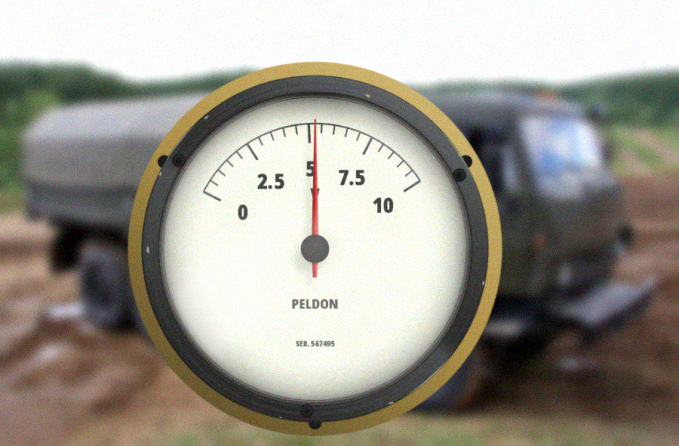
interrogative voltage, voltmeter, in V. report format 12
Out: 5.25
